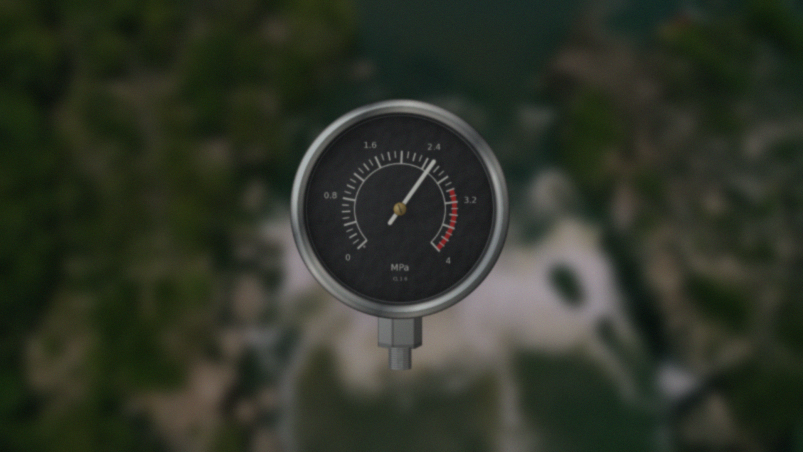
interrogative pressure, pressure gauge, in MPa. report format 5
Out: 2.5
